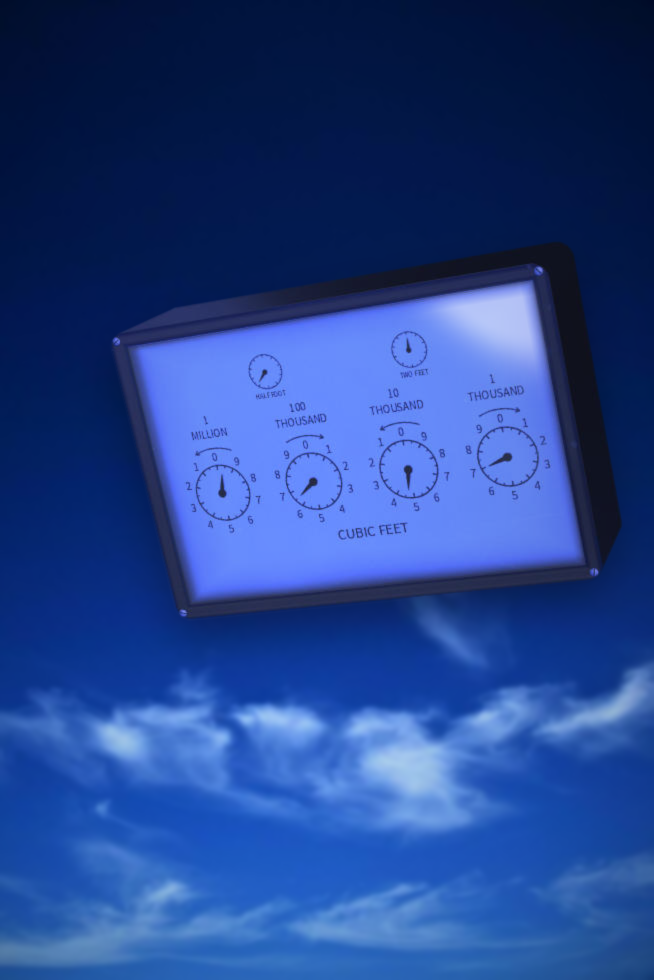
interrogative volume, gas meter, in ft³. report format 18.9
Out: 964700
